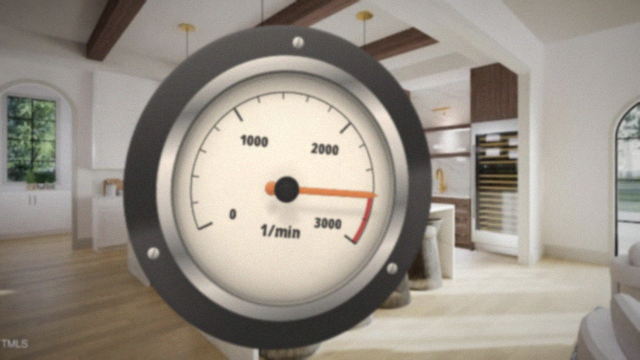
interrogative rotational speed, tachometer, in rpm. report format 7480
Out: 2600
